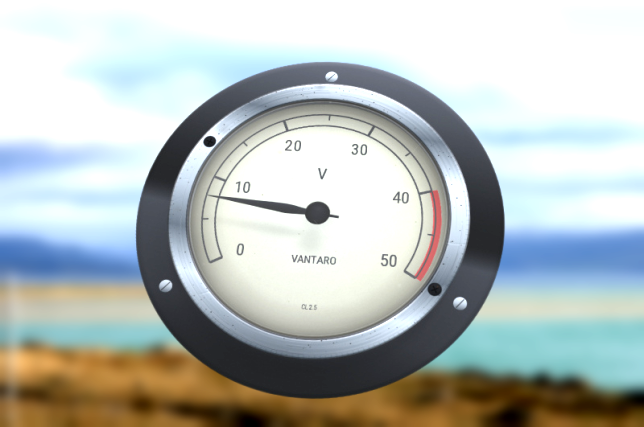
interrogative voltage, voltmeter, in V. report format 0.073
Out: 7.5
